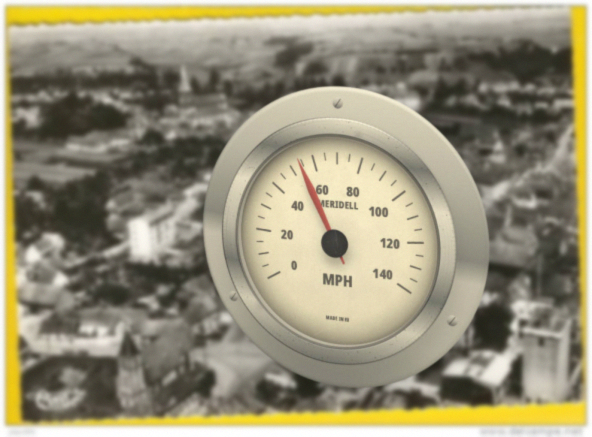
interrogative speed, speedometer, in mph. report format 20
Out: 55
